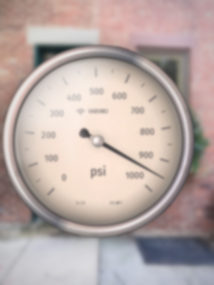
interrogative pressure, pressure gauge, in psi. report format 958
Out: 950
